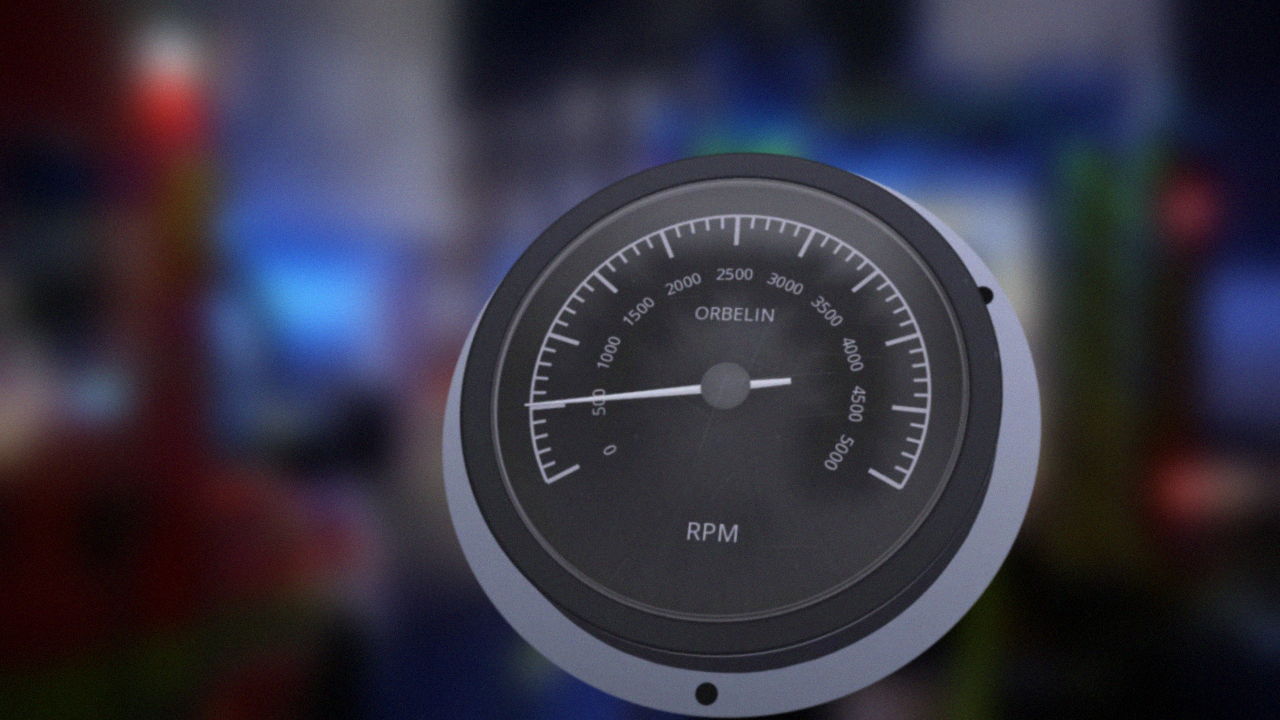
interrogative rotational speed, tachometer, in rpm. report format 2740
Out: 500
